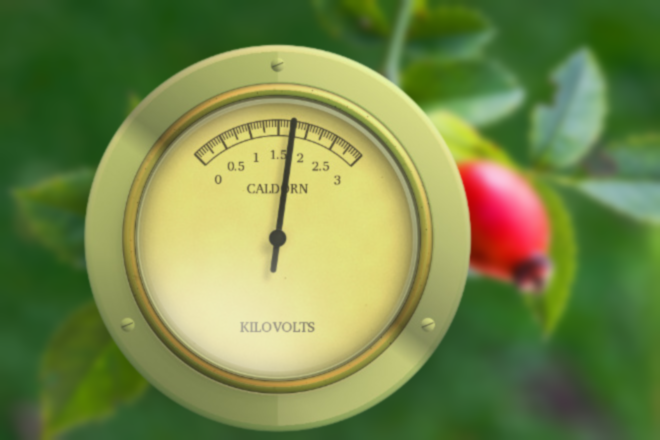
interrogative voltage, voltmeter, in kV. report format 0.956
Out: 1.75
